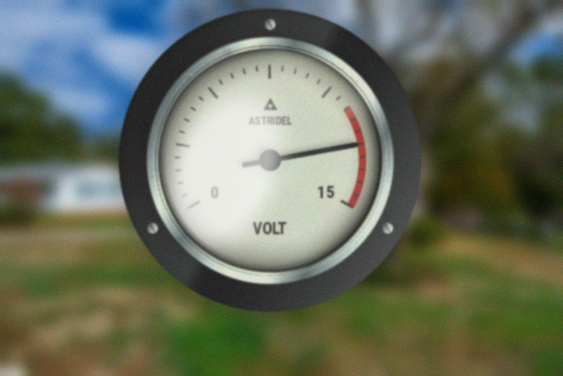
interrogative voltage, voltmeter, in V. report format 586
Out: 12.5
